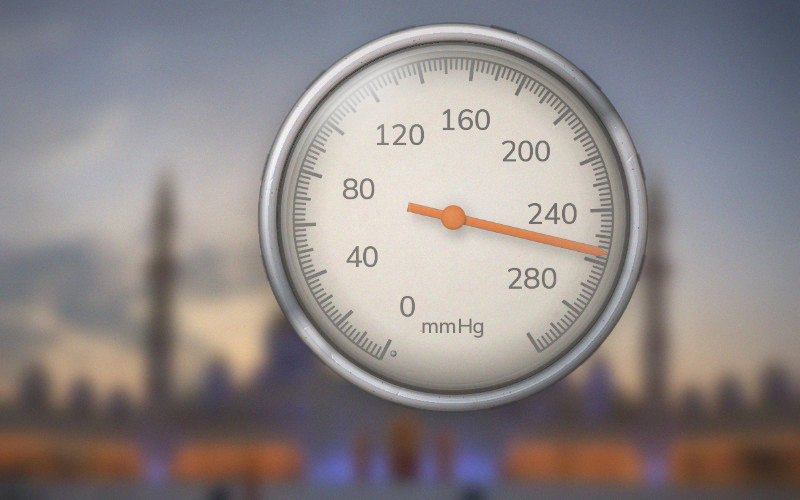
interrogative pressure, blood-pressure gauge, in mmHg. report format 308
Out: 256
